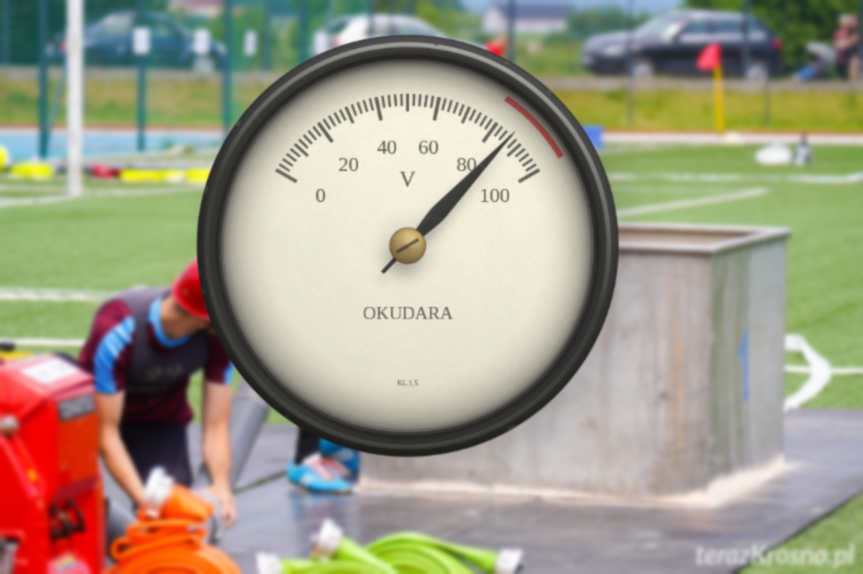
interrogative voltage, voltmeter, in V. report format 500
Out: 86
